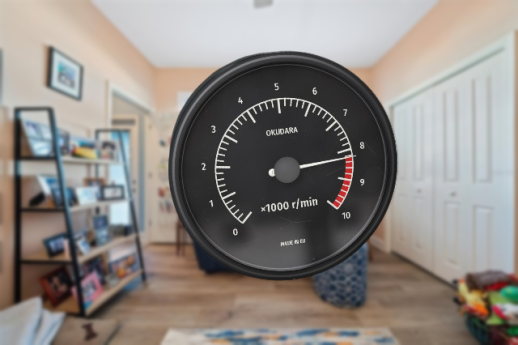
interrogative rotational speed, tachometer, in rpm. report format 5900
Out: 8200
